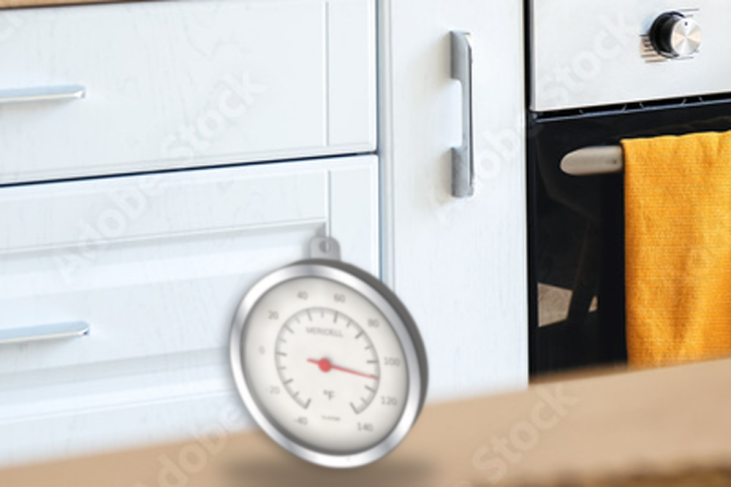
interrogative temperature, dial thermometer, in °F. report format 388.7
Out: 110
